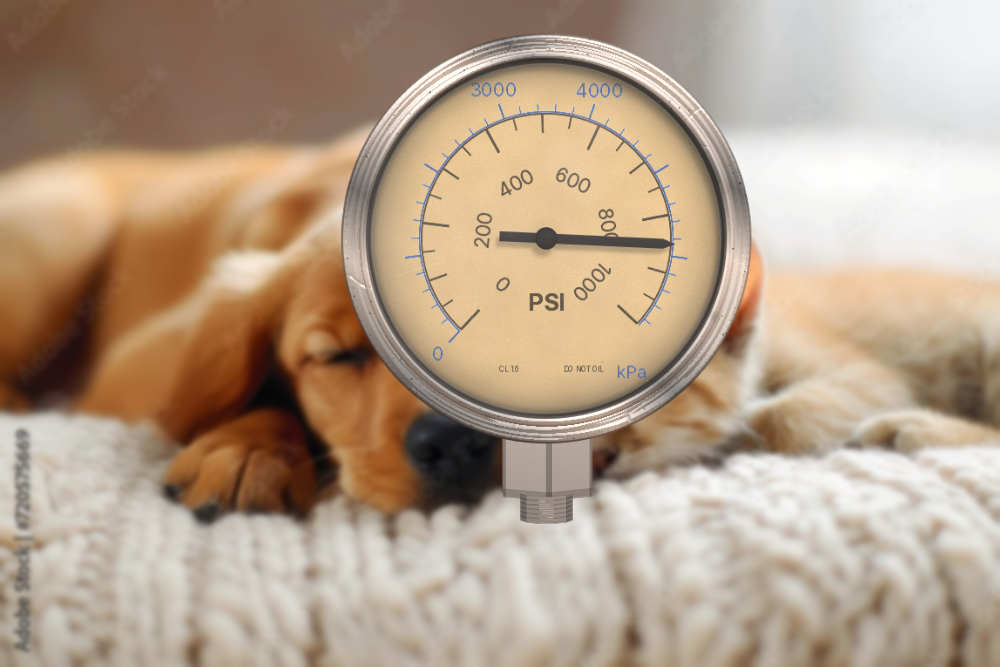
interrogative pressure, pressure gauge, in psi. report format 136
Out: 850
